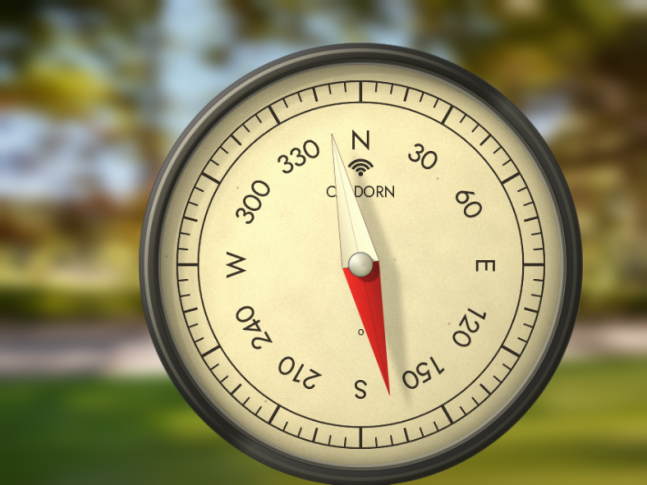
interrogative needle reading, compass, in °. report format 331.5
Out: 167.5
